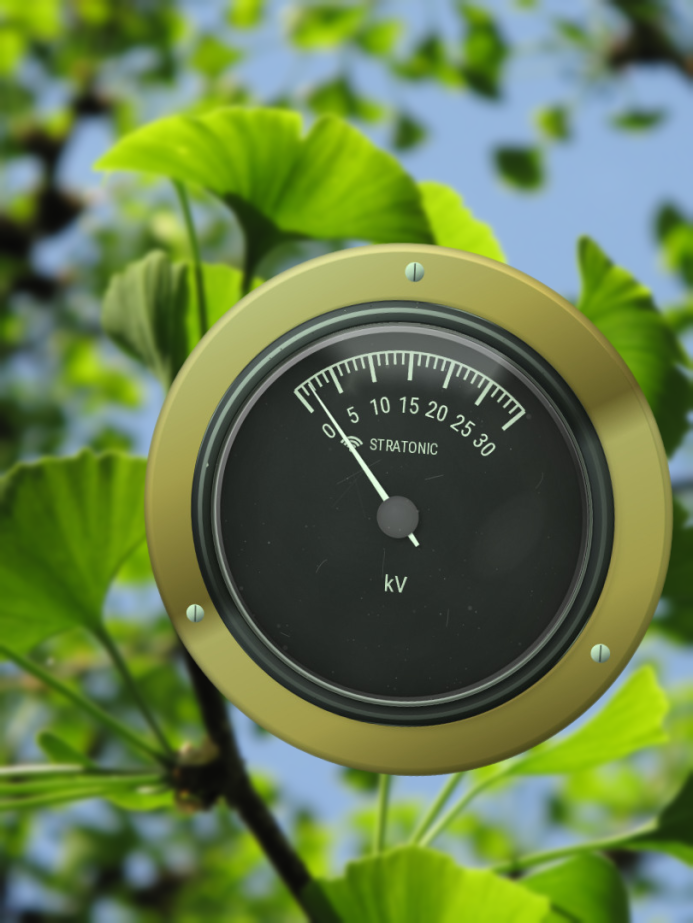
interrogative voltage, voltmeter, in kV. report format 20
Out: 2
